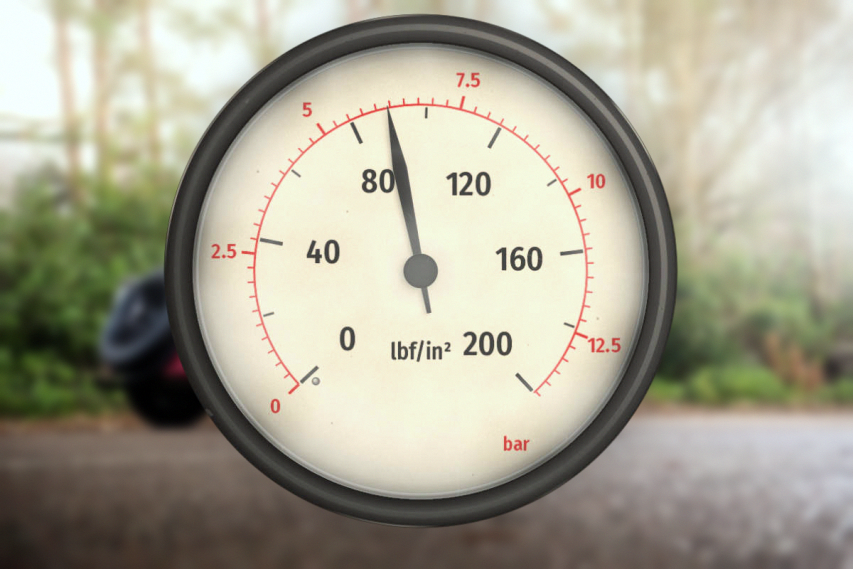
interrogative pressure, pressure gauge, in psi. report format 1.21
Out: 90
